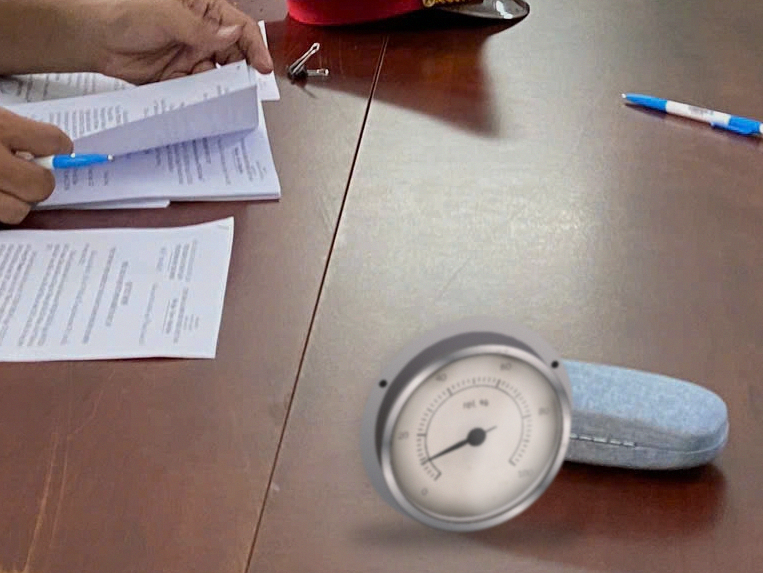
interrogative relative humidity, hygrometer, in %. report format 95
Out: 10
